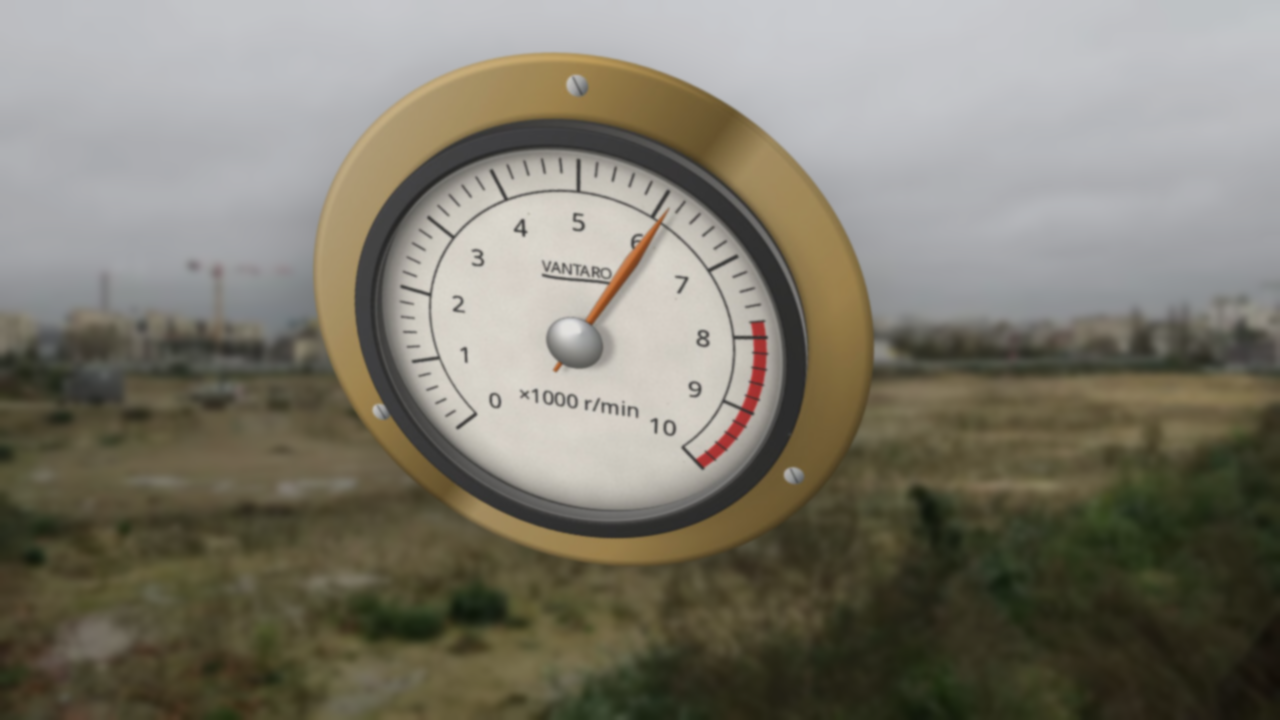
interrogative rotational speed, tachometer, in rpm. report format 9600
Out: 6100
